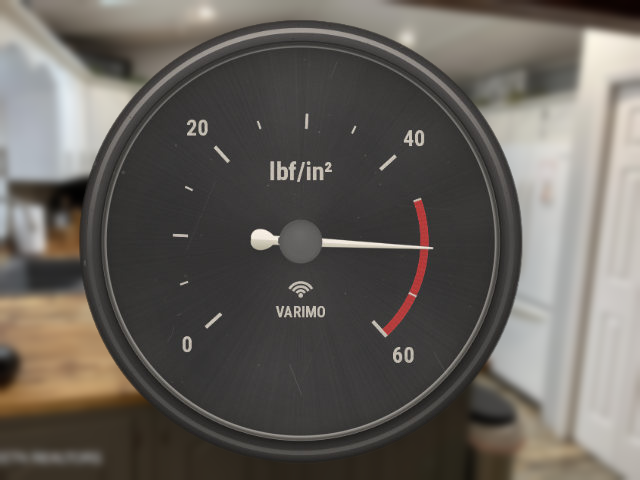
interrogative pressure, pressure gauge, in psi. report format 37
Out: 50
